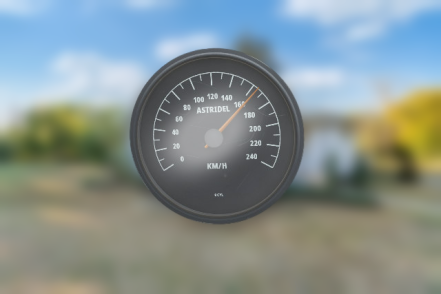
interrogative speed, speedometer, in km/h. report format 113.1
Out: 165
